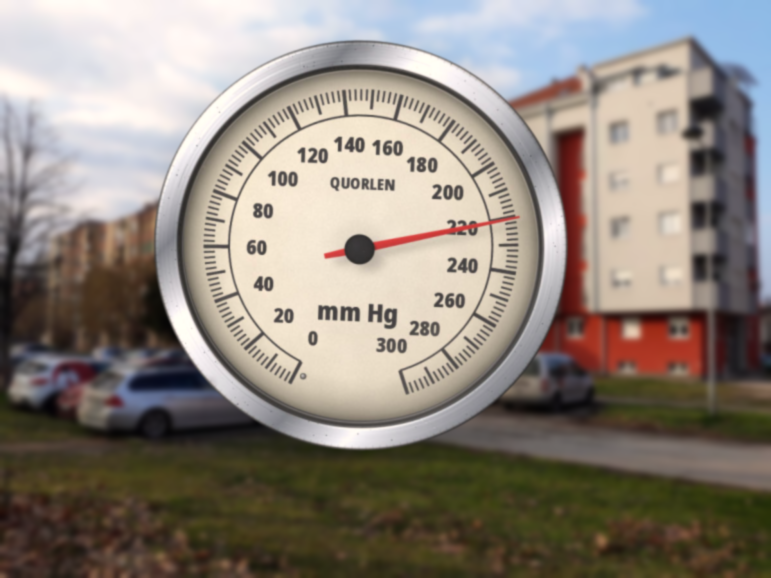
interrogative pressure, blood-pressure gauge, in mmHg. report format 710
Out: 220
